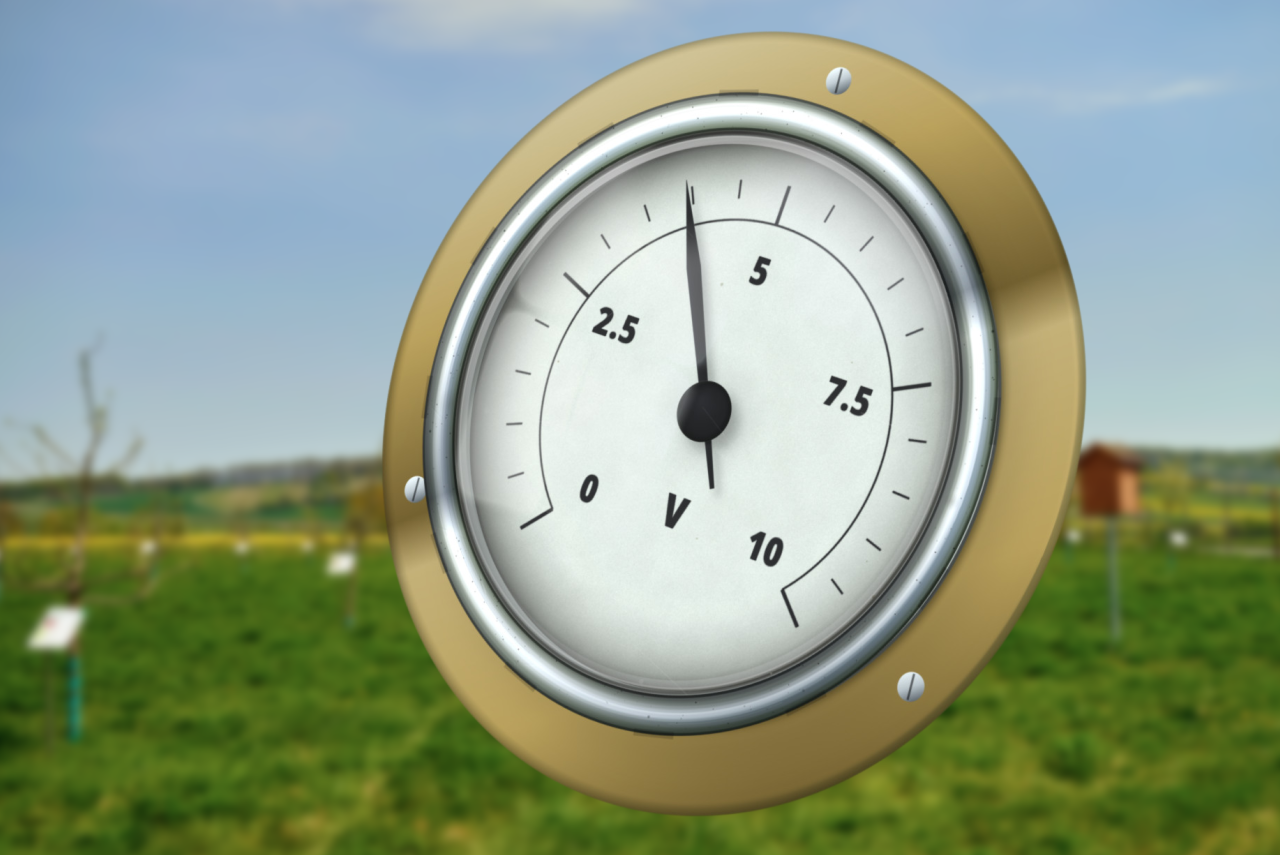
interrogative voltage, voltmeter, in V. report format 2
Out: 4
